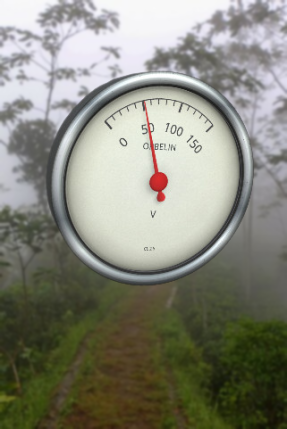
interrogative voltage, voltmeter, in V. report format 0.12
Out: 50
